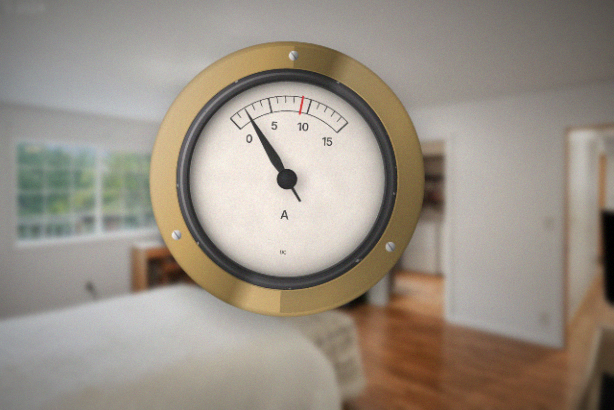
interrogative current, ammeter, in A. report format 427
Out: 2
